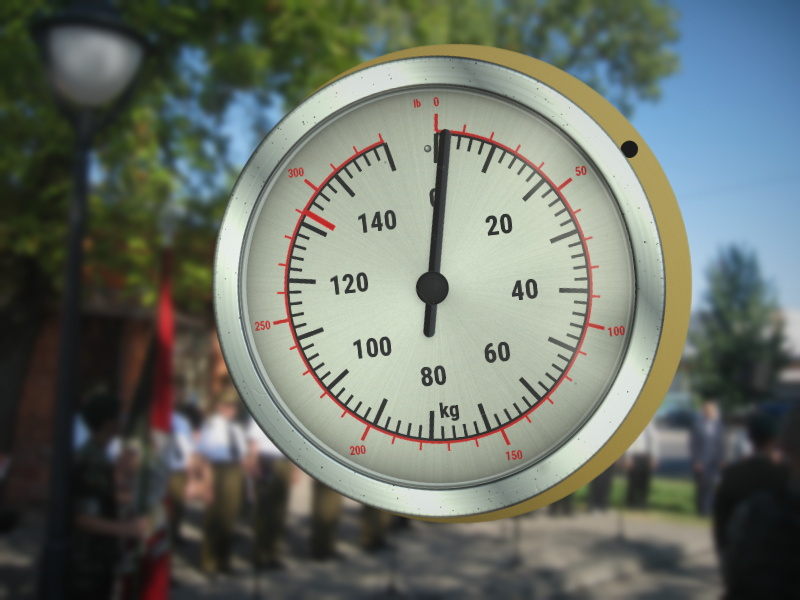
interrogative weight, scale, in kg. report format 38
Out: 2
